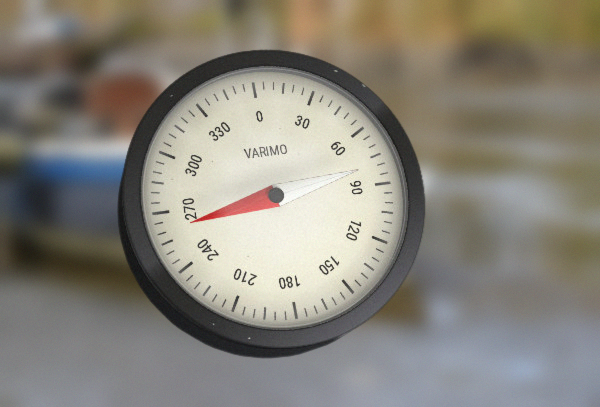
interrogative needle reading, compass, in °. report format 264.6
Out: 260
